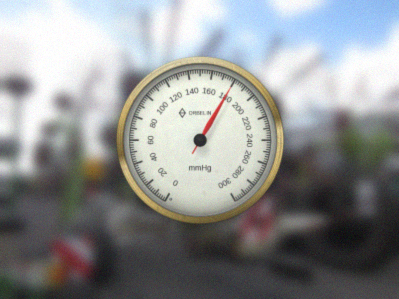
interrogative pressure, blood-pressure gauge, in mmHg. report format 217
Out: 180
